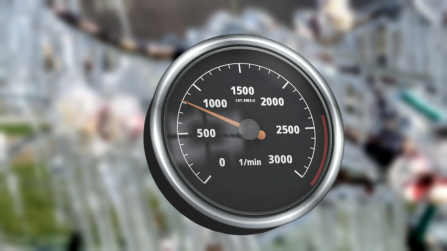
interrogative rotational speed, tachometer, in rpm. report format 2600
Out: 800
